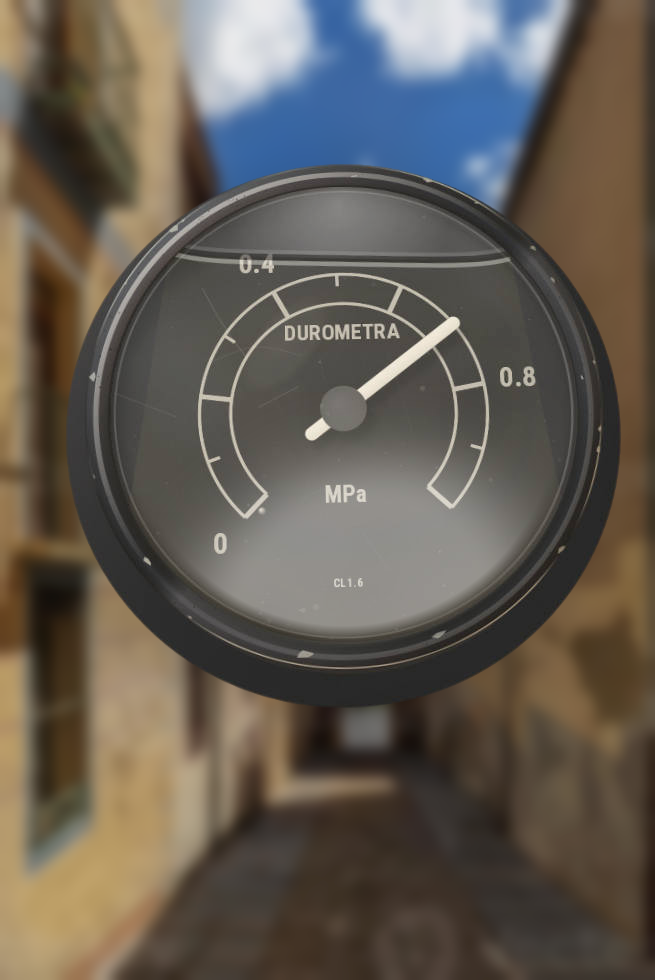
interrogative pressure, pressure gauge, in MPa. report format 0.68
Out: 0.7
